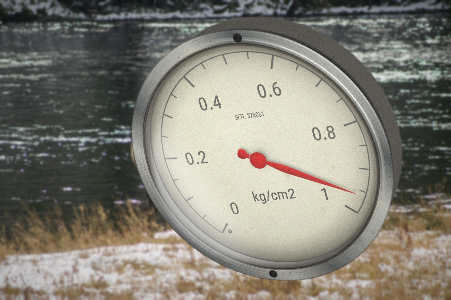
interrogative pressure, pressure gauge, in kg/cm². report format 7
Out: 0.95
